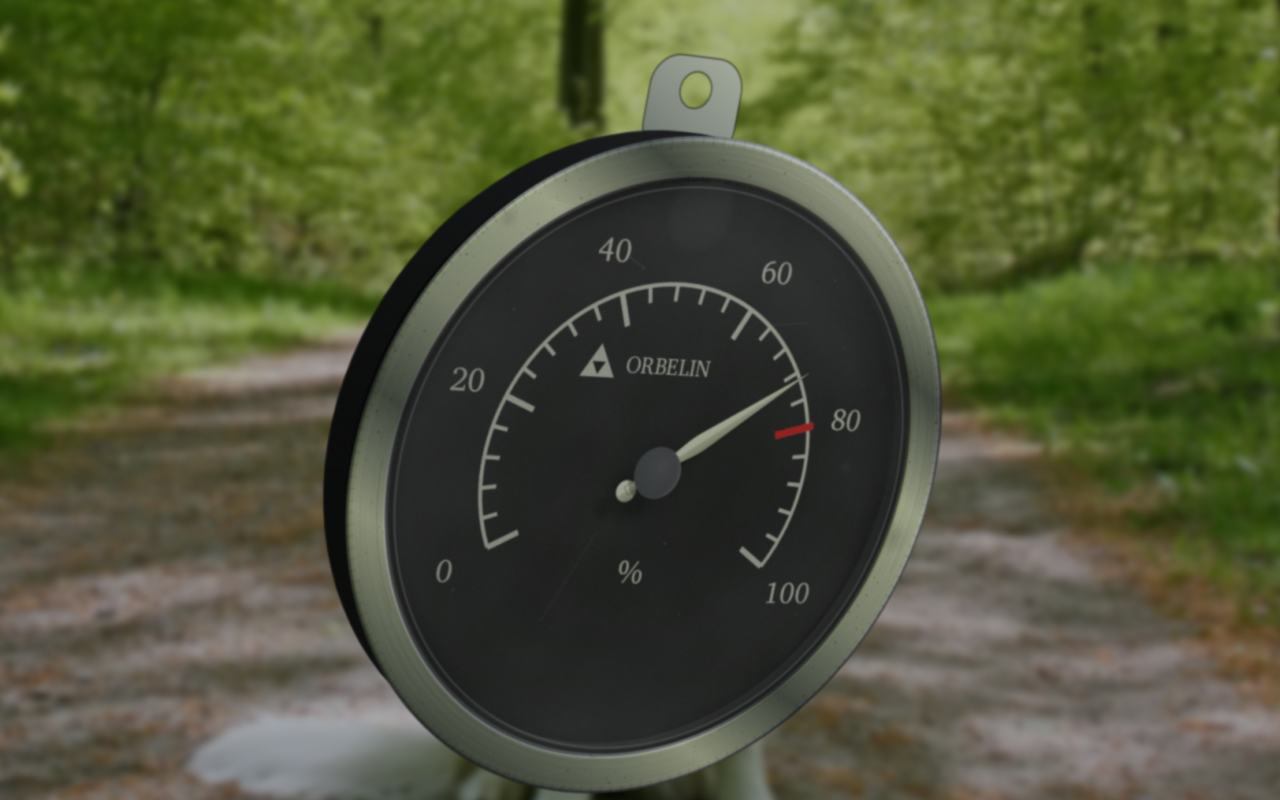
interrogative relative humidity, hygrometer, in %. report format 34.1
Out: 72
